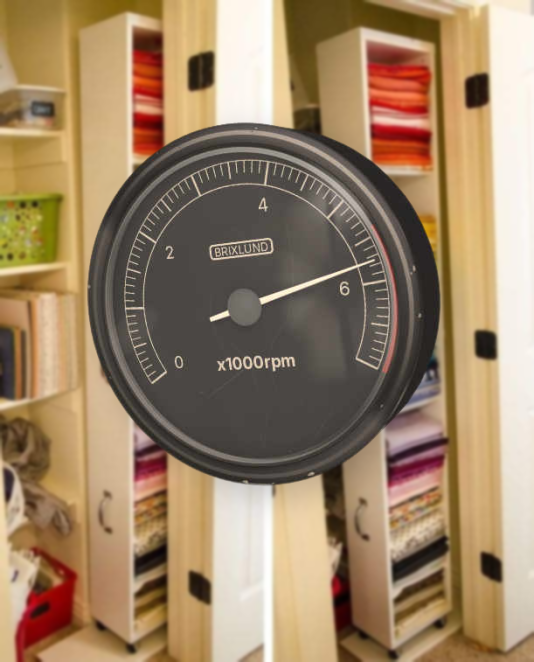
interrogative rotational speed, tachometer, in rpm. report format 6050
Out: 5750
